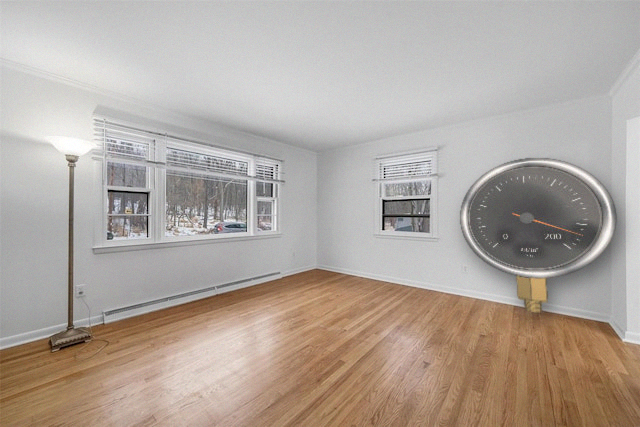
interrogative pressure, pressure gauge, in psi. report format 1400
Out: 185
